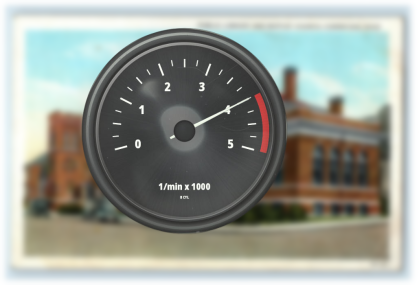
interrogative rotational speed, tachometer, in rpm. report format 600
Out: 4000
